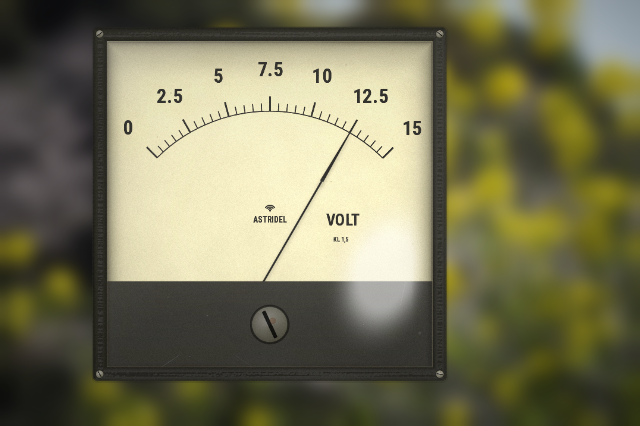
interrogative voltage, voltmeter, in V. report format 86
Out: 12.5
